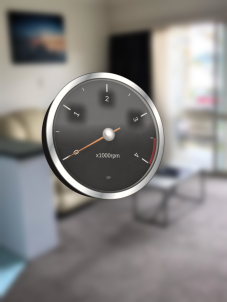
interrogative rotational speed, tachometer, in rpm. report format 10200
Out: 0
